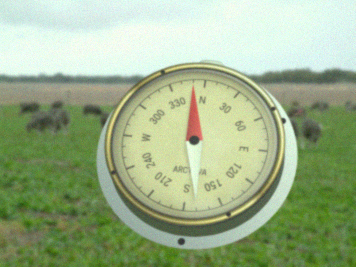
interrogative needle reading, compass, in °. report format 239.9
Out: 350
